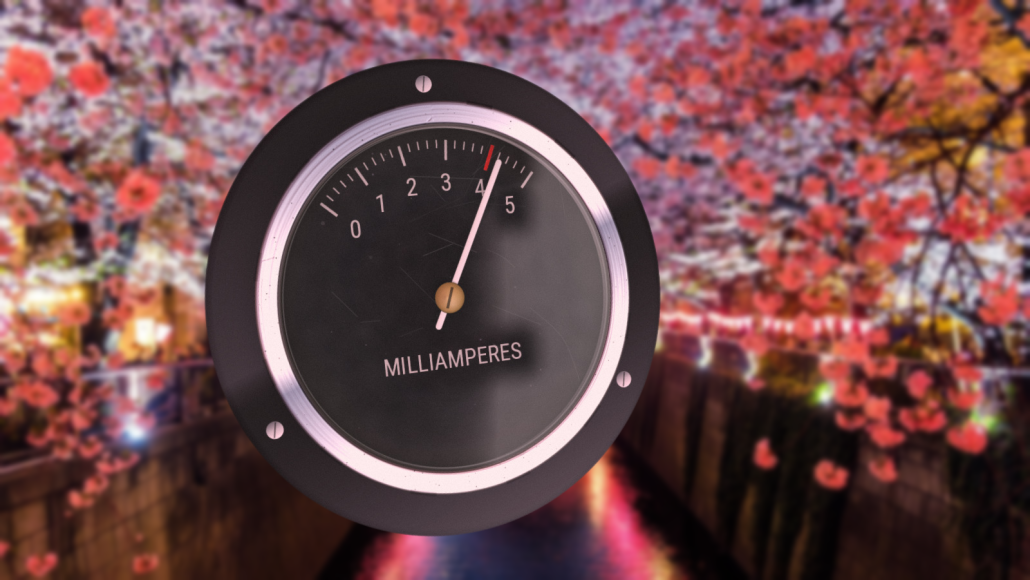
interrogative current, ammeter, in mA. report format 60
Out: 4.2
